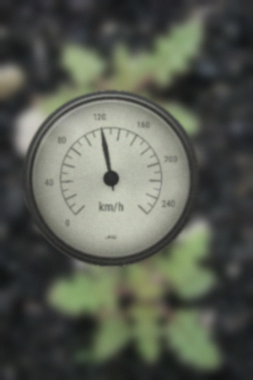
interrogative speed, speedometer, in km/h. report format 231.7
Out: 120
